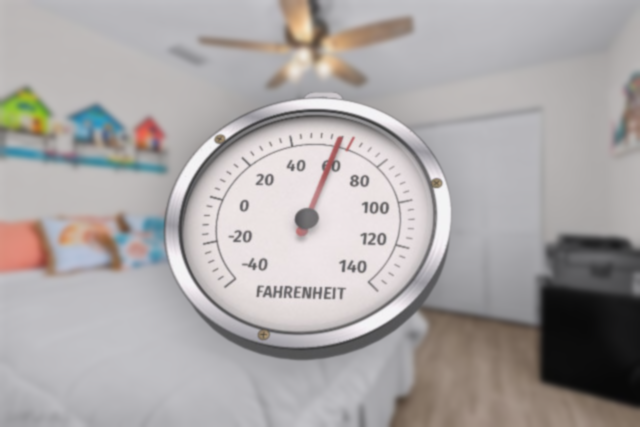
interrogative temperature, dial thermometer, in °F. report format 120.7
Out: 60
